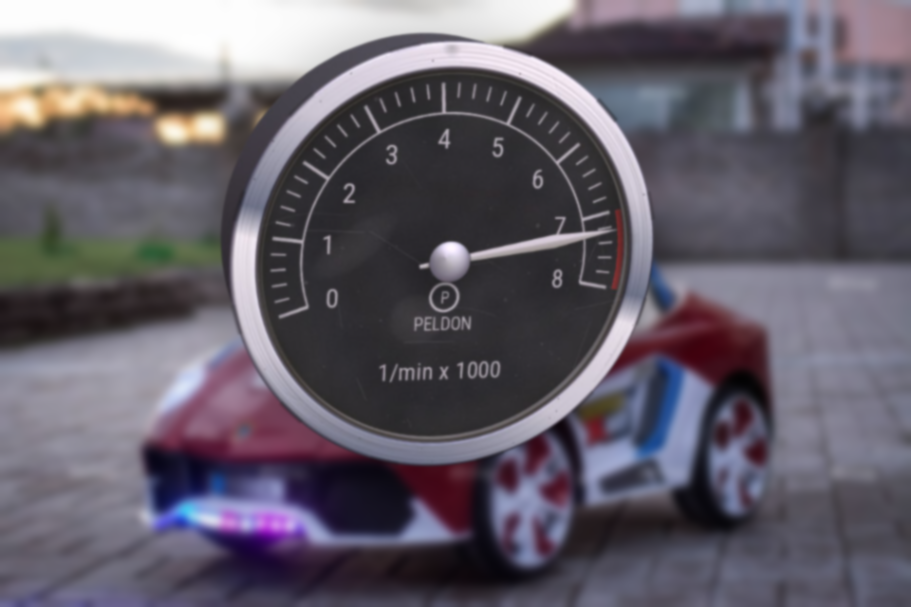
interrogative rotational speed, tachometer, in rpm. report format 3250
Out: 7200
